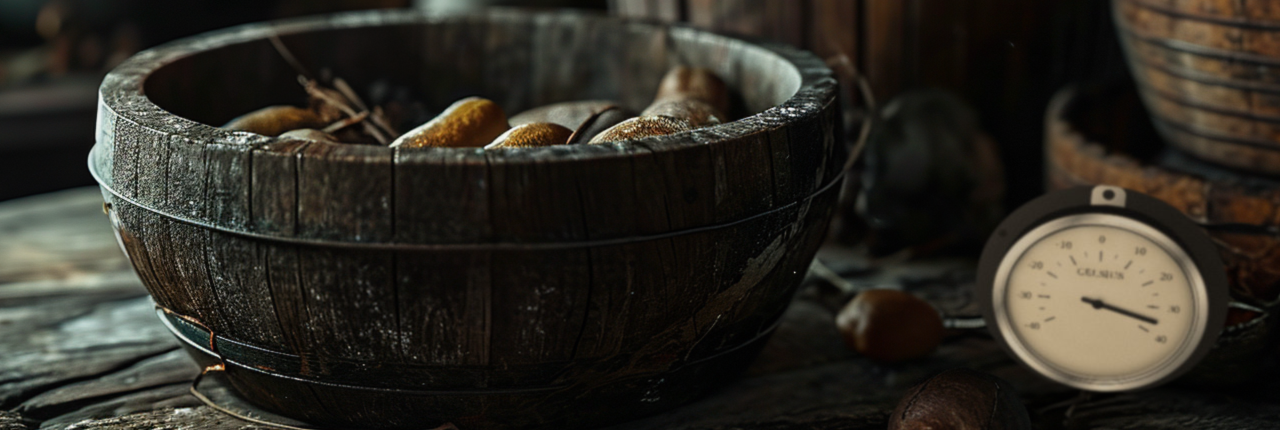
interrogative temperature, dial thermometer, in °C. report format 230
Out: 35
